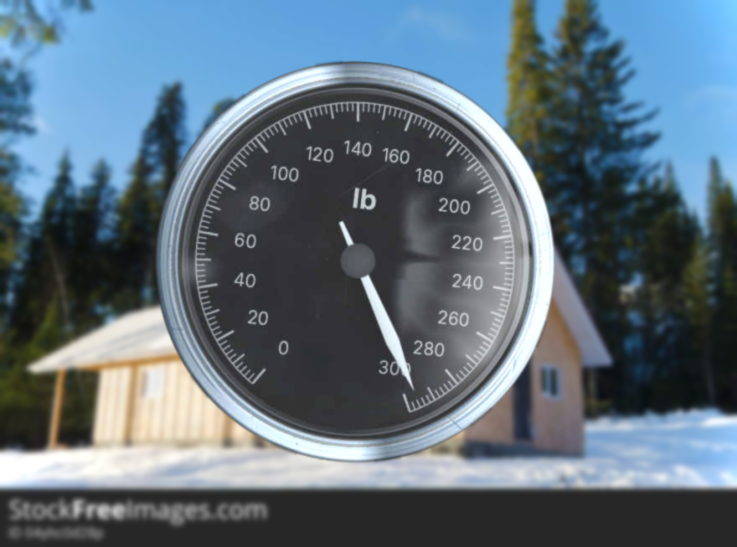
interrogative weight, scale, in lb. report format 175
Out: 296
